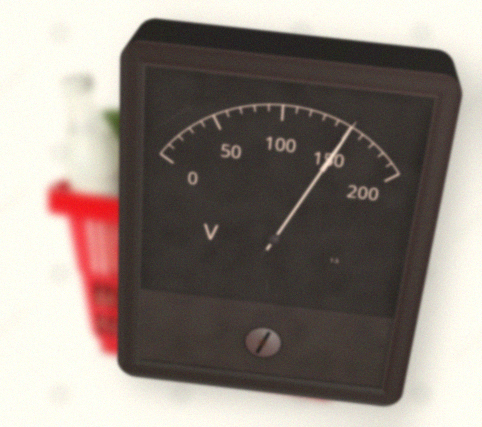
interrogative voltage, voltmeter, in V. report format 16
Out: 150
